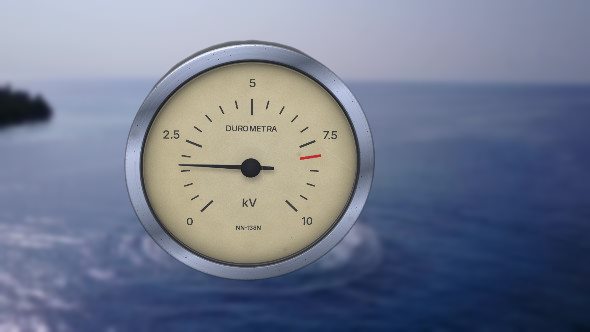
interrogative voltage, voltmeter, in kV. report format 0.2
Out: 1.75
